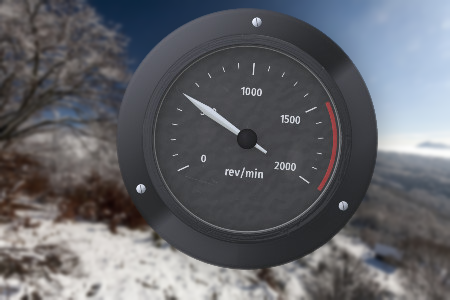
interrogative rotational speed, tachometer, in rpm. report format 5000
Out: 500
